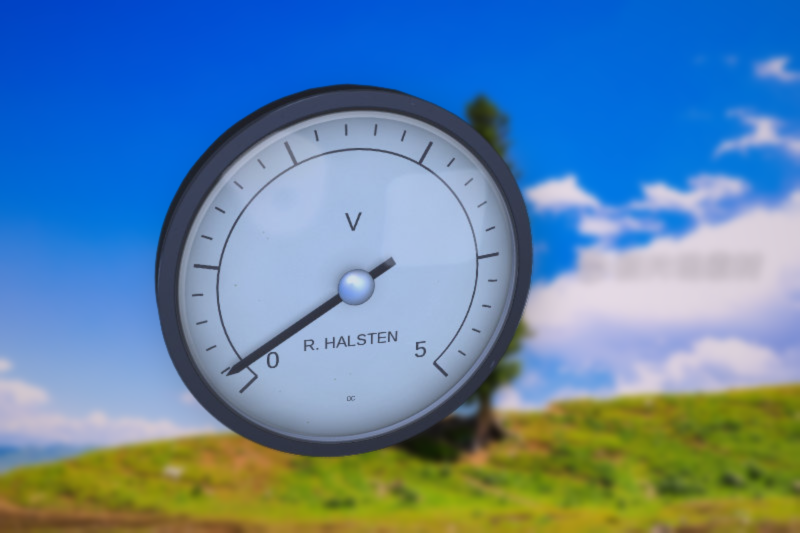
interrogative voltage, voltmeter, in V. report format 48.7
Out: 0.2
